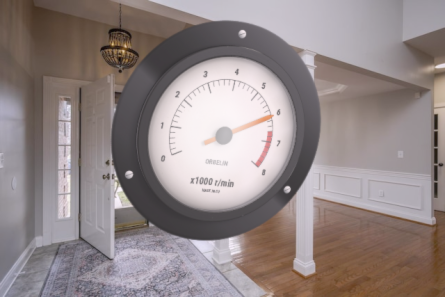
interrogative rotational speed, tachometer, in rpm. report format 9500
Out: 6000
